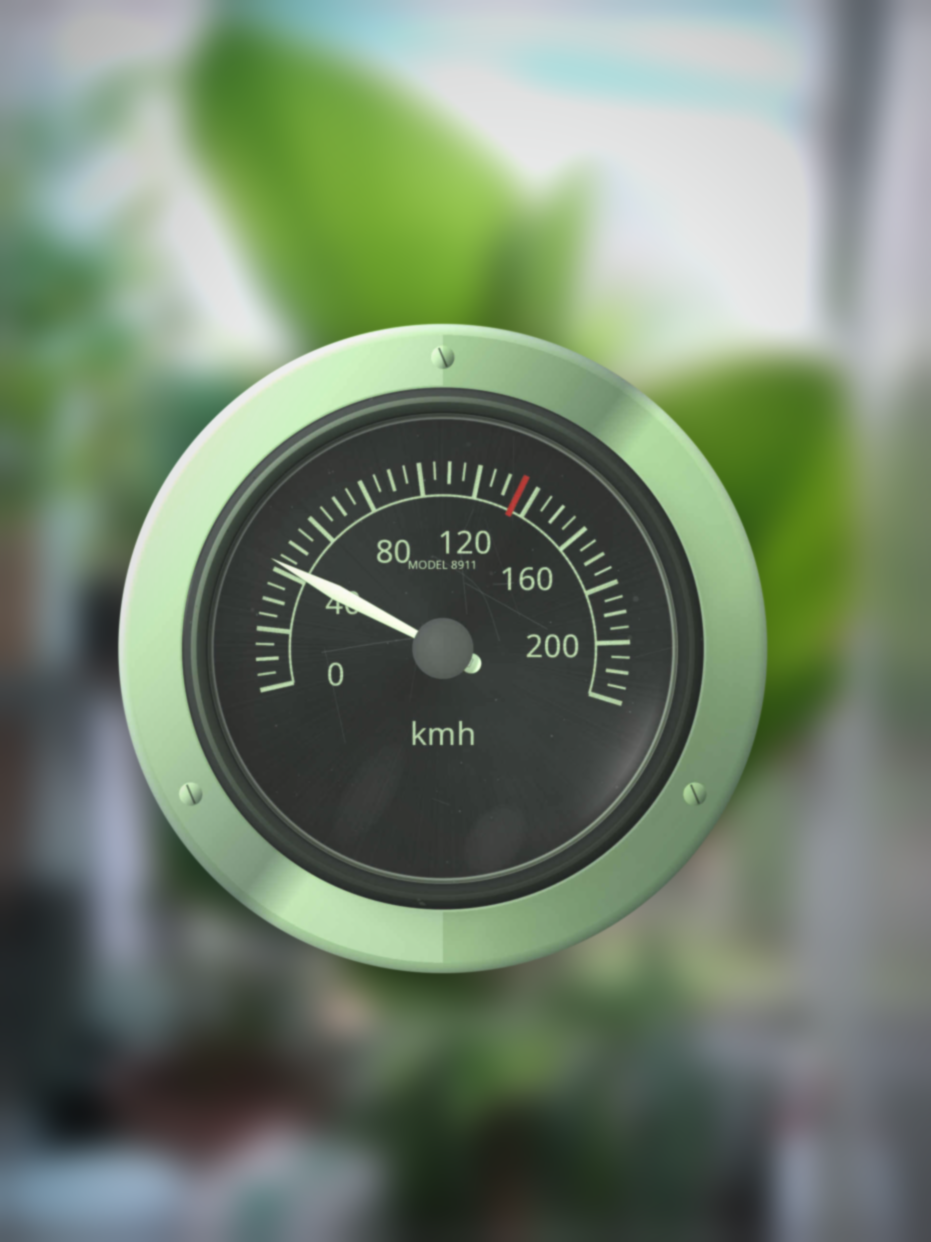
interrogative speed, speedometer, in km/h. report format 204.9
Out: 42.5
